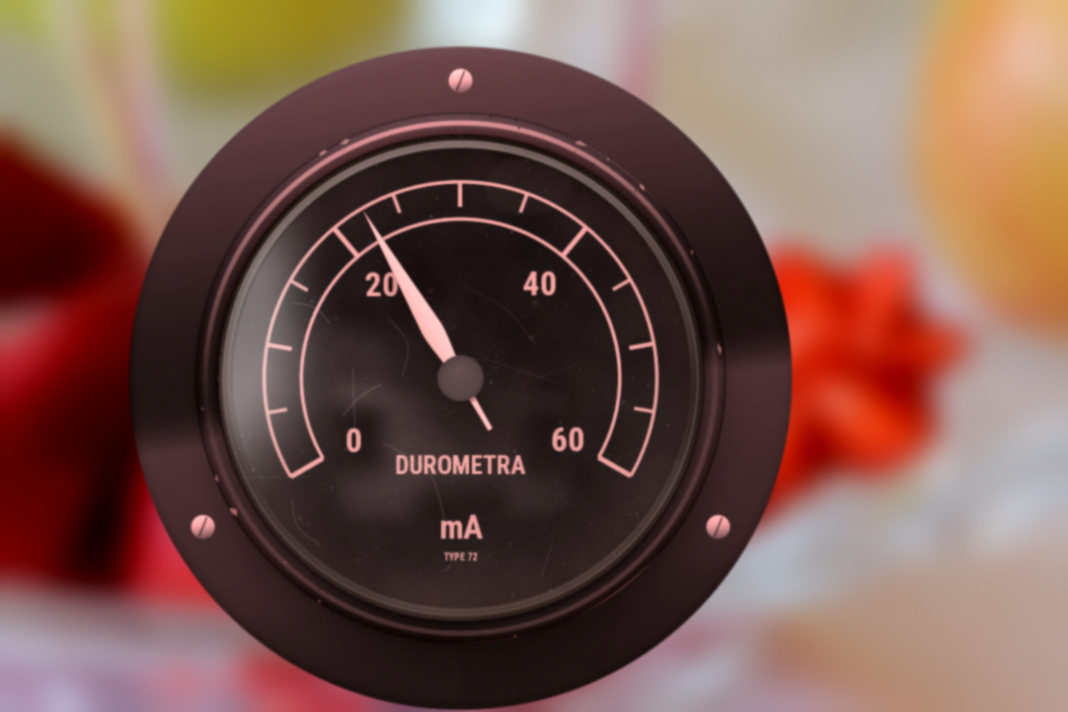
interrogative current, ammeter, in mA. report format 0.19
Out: 22.5
